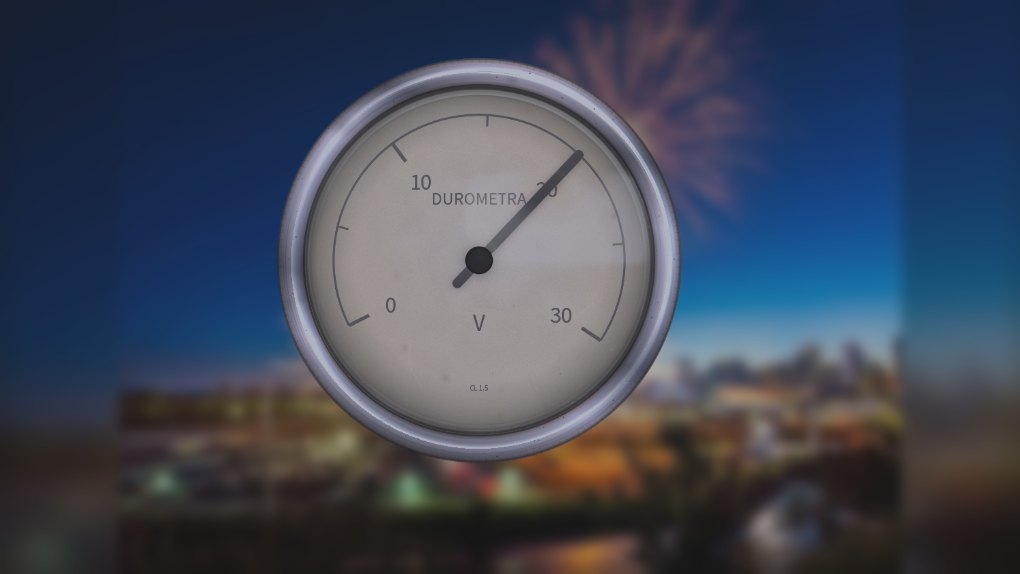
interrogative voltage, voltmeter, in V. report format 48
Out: 20
